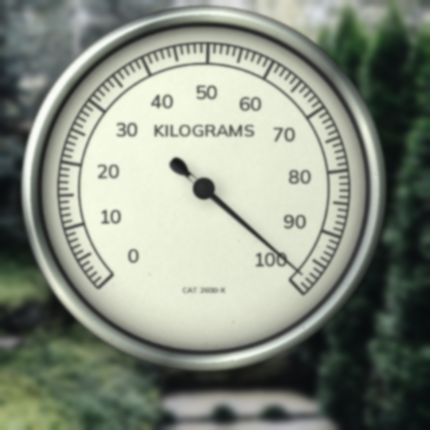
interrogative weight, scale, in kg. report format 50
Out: 98
